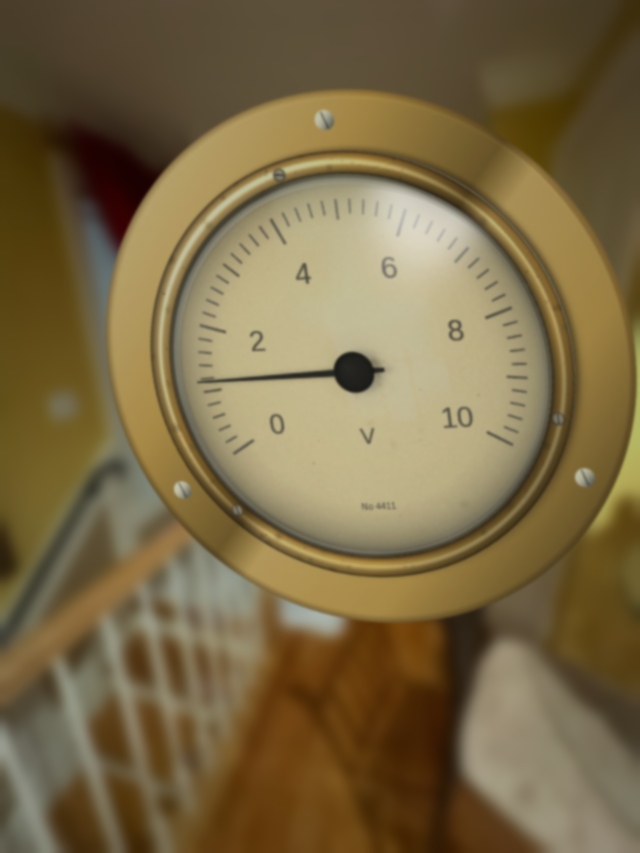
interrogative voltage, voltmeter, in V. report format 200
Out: 1.2
